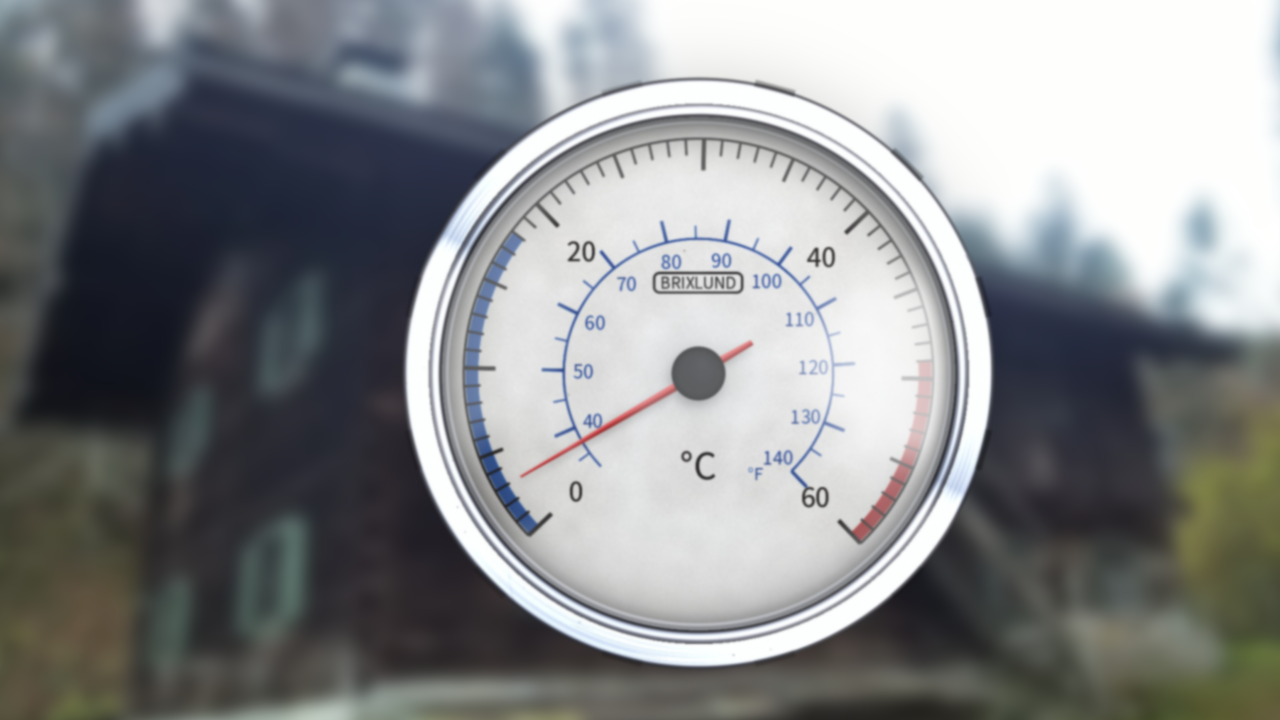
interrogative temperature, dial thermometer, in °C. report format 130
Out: 3
